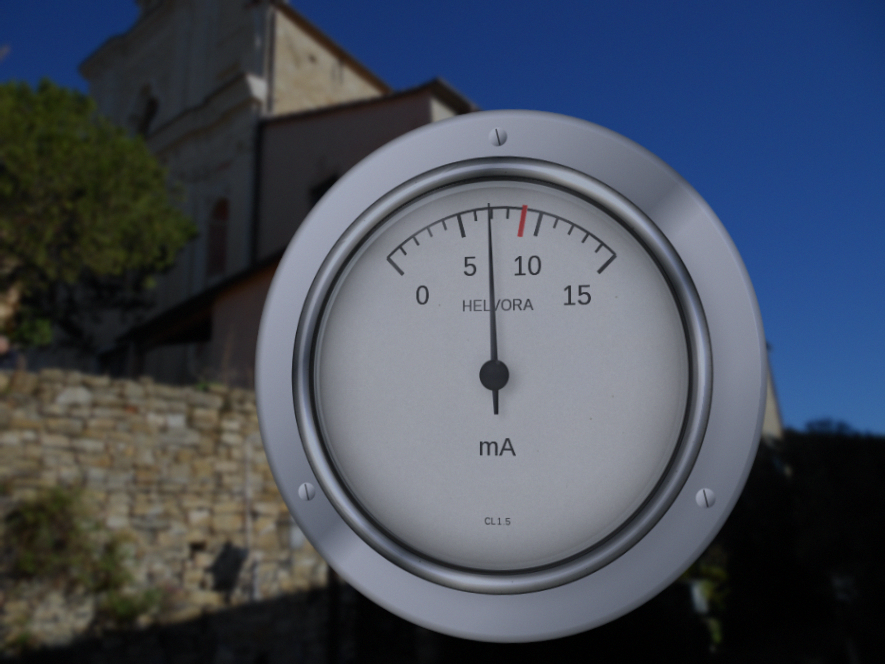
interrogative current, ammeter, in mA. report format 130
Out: 7
